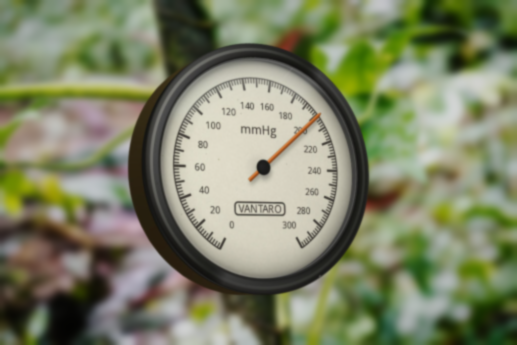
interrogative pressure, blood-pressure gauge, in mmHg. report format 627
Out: 200
